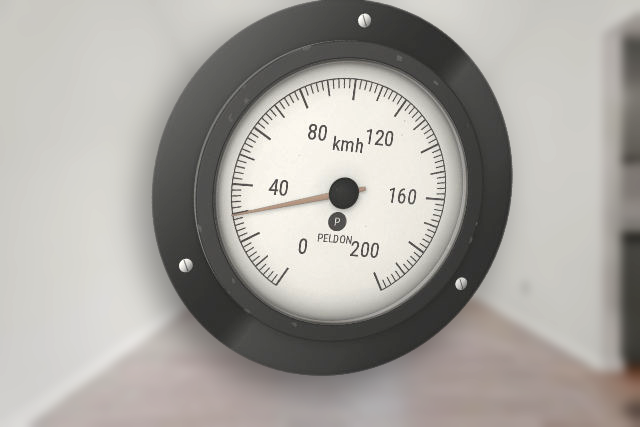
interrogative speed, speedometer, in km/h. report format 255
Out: 30
